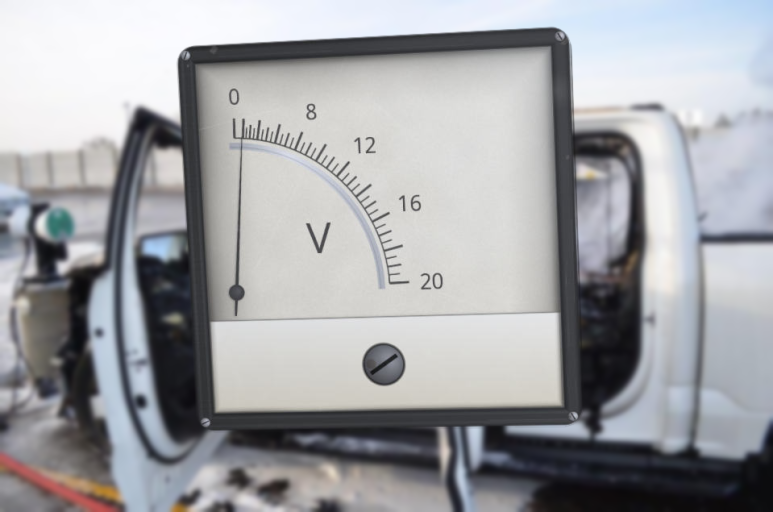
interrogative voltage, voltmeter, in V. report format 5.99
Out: 2
